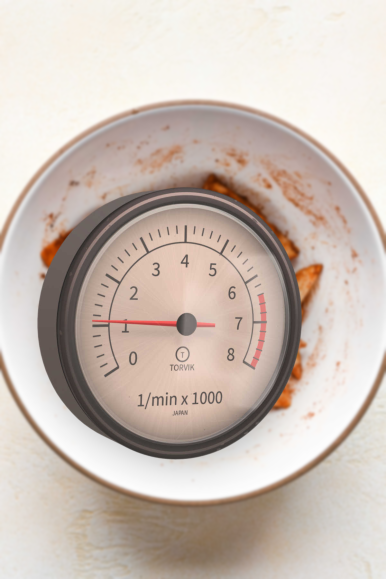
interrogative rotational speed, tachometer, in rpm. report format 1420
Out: 1100
